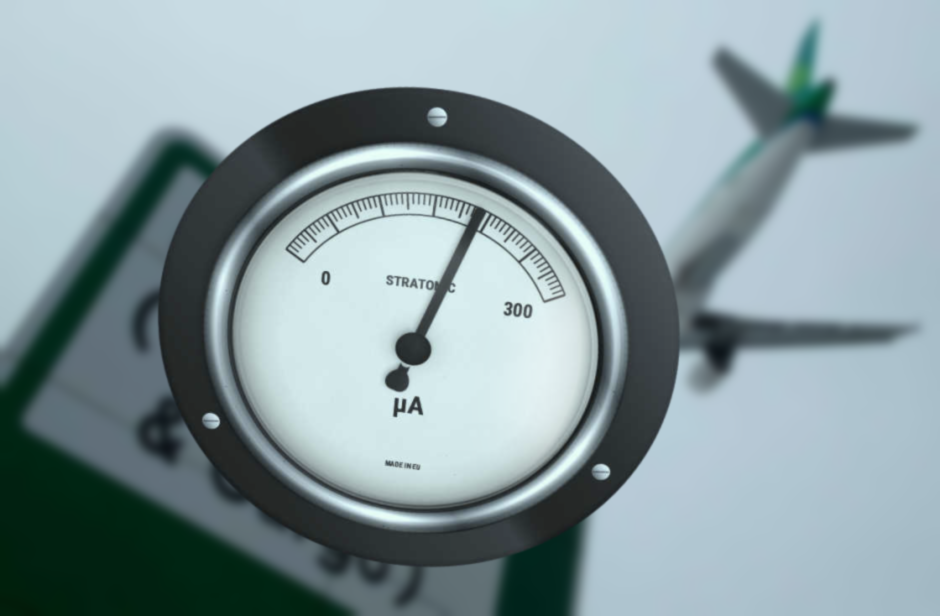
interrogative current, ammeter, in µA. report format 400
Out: 190
